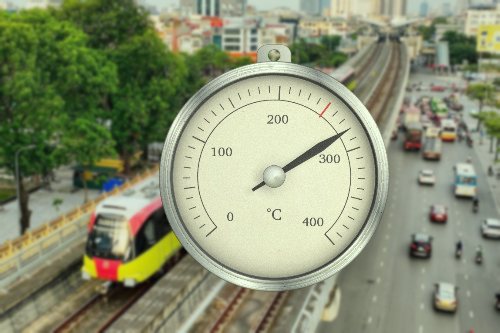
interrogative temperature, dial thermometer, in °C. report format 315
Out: 280
